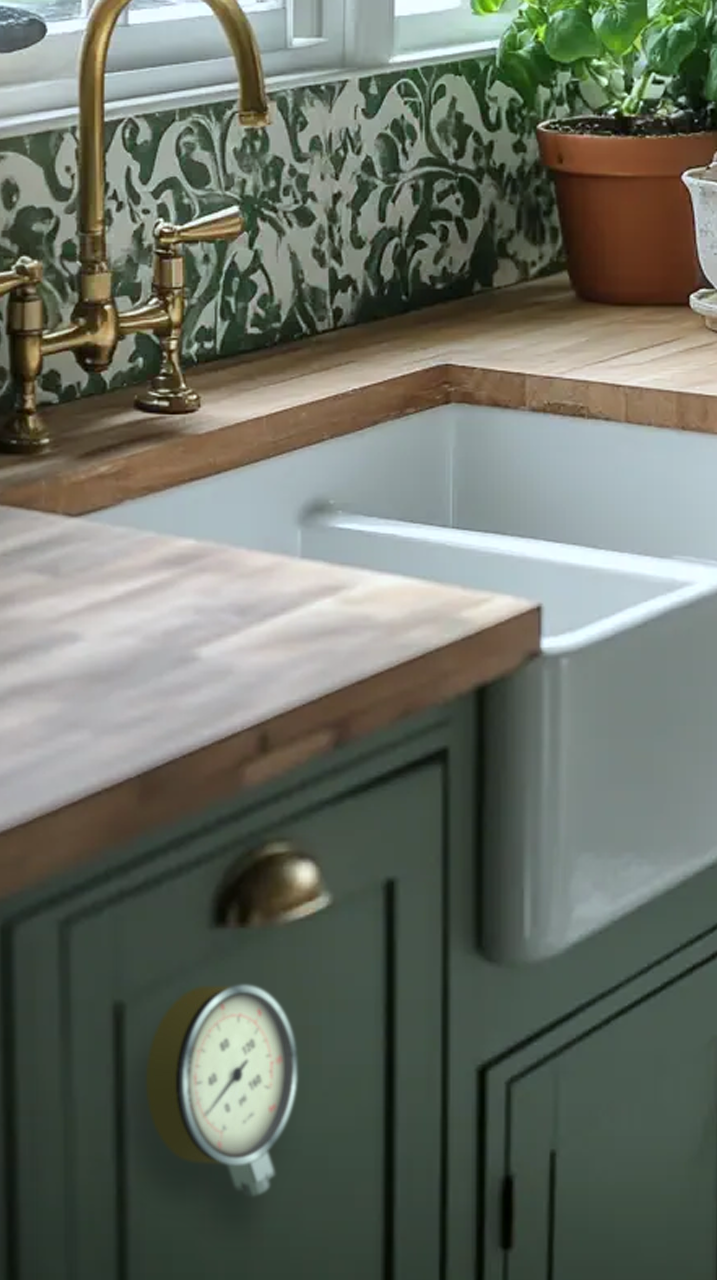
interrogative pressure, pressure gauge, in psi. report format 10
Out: 20
